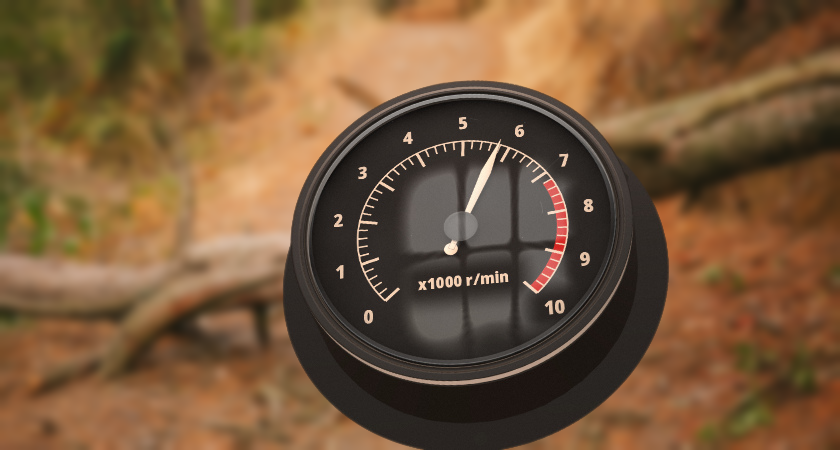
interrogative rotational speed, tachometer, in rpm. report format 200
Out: 5800
